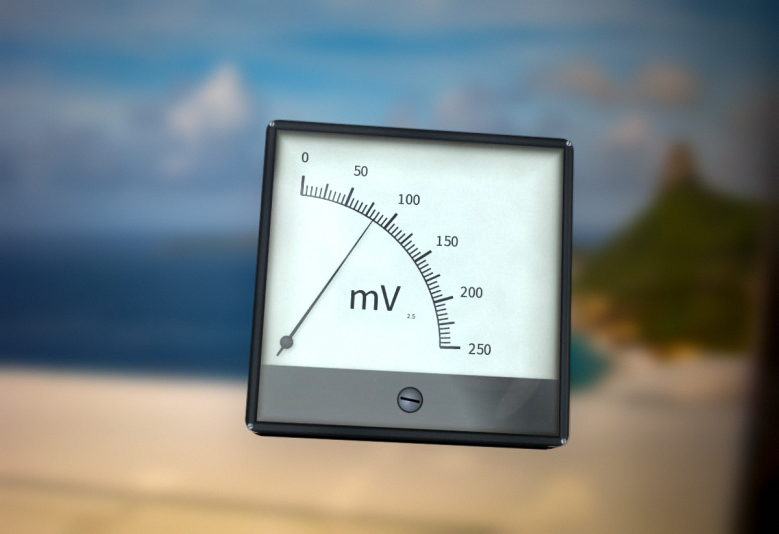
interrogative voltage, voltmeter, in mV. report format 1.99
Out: 85
